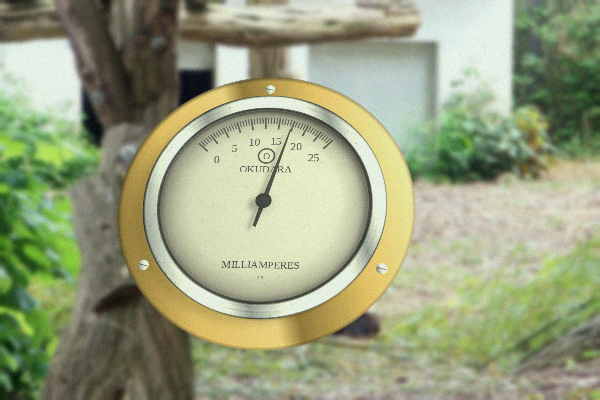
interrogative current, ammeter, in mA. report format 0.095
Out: 17.5
